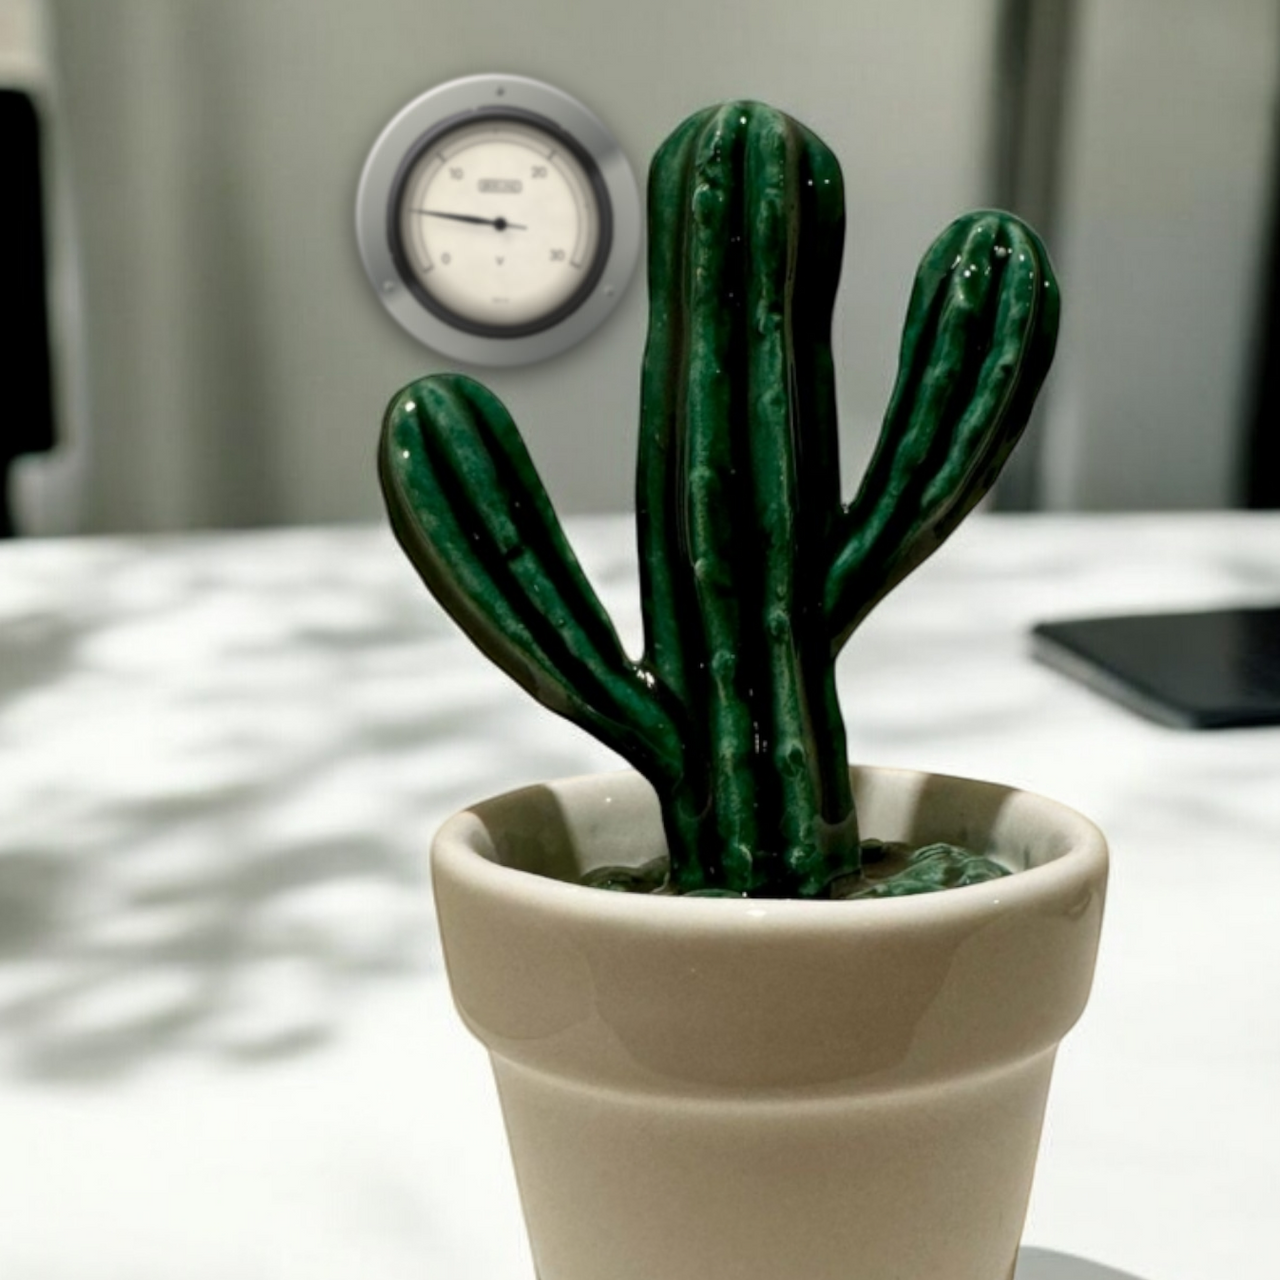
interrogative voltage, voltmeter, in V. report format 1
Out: 5
